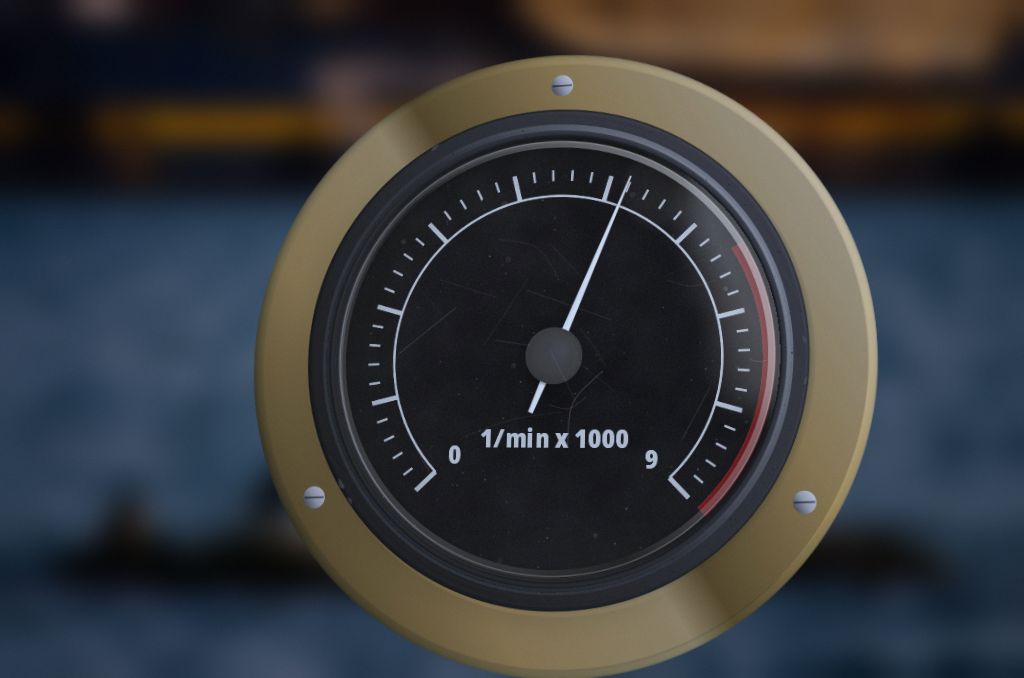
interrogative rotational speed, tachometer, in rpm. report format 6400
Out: 5200
